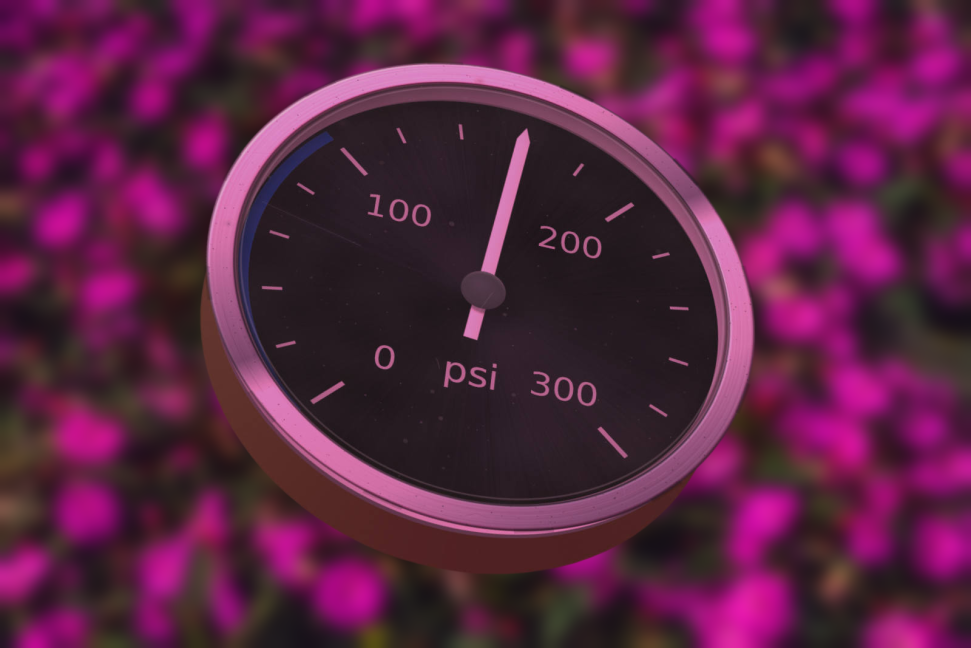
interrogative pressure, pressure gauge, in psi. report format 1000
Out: 160
